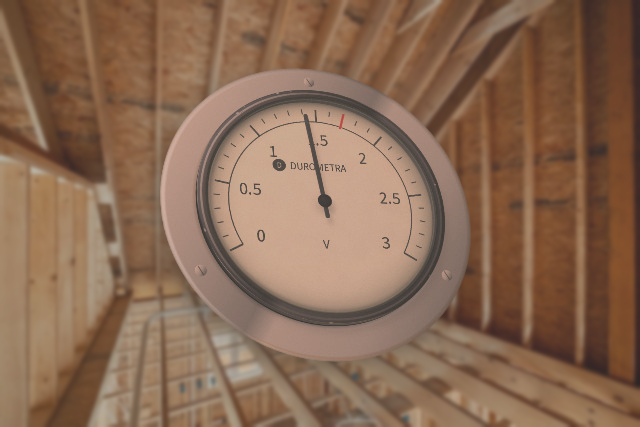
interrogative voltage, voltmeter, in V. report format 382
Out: 1.4
